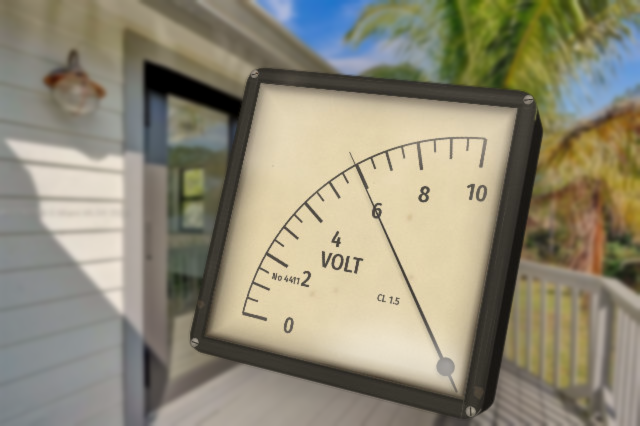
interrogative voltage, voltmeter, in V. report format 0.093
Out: 6
